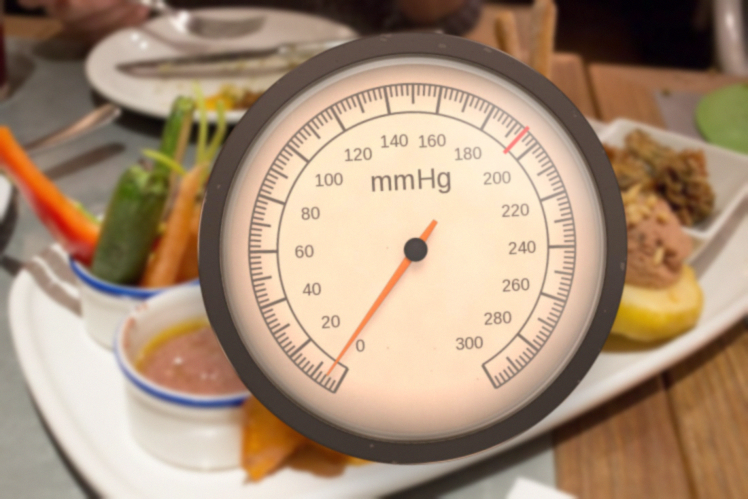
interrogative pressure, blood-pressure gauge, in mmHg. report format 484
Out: 6
